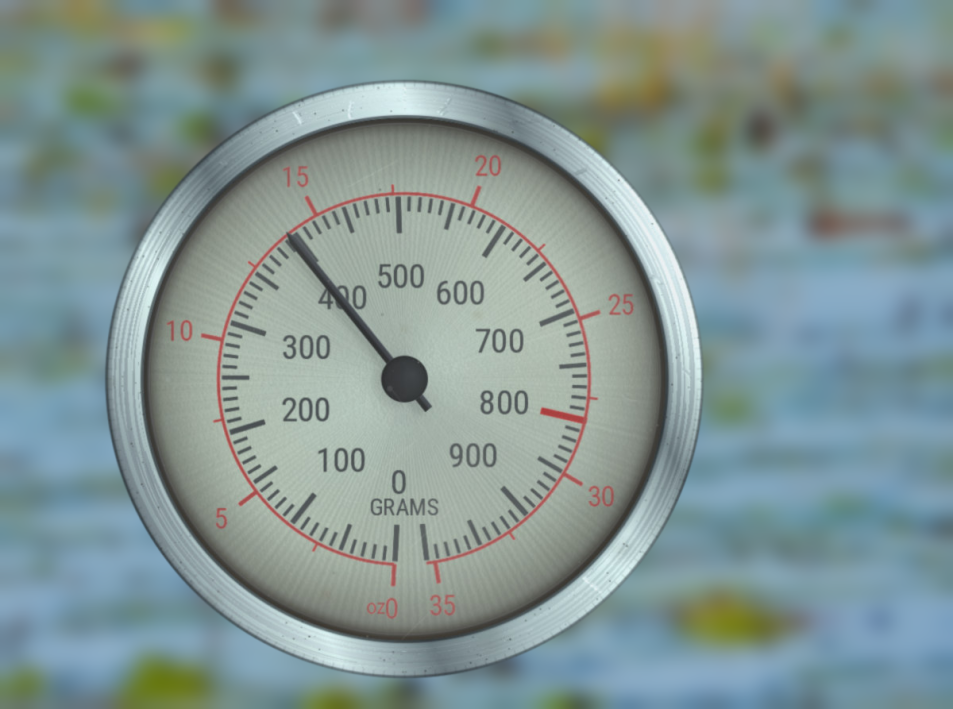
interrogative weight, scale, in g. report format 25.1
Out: 395
